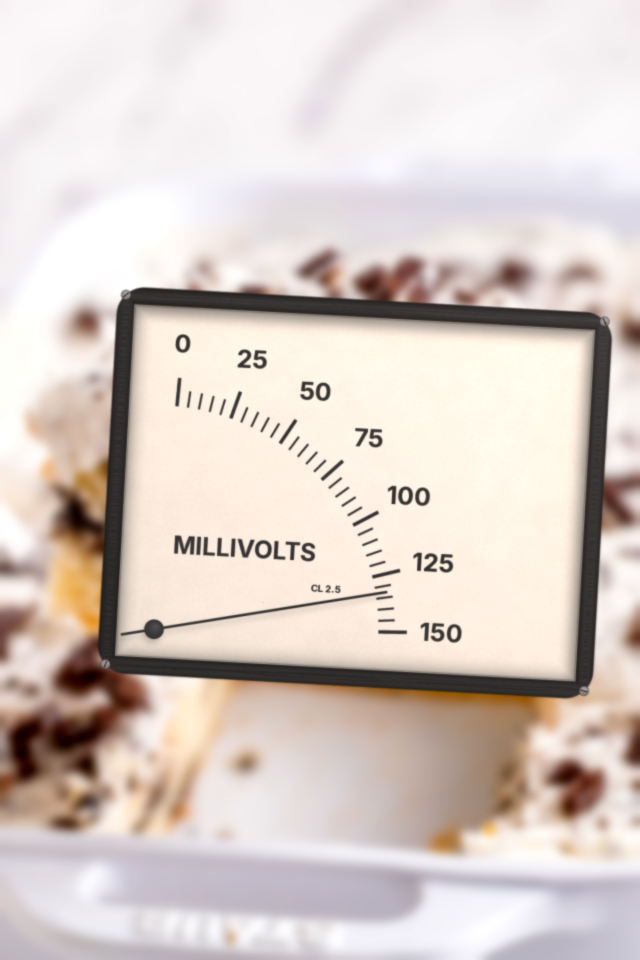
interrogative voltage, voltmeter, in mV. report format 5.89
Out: 132.5
